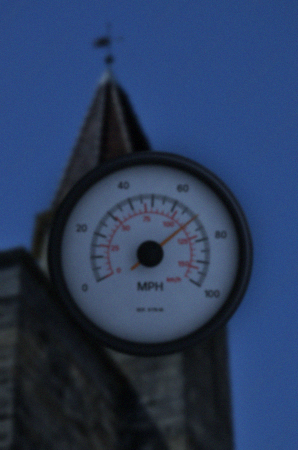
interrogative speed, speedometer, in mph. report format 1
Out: 70
